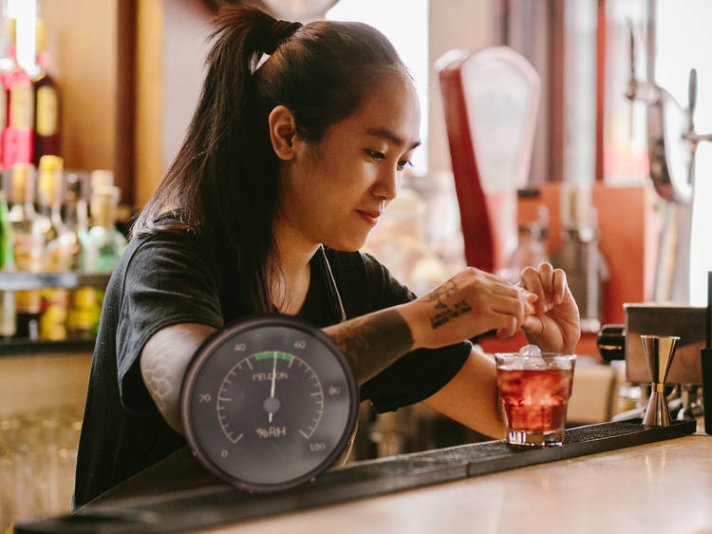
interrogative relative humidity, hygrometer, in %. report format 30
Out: 52
